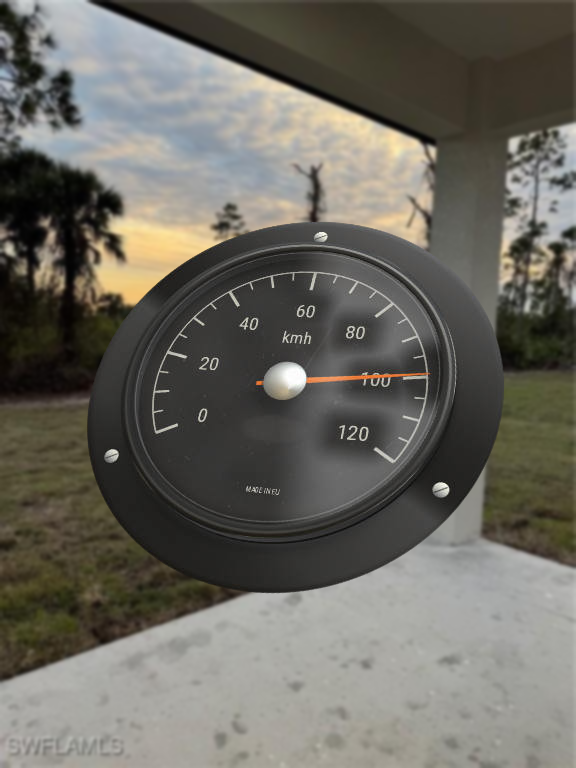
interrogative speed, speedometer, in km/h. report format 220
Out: 100
